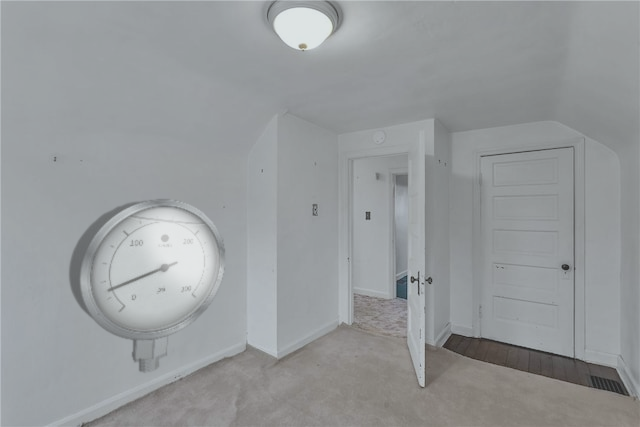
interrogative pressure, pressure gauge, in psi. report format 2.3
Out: 30
